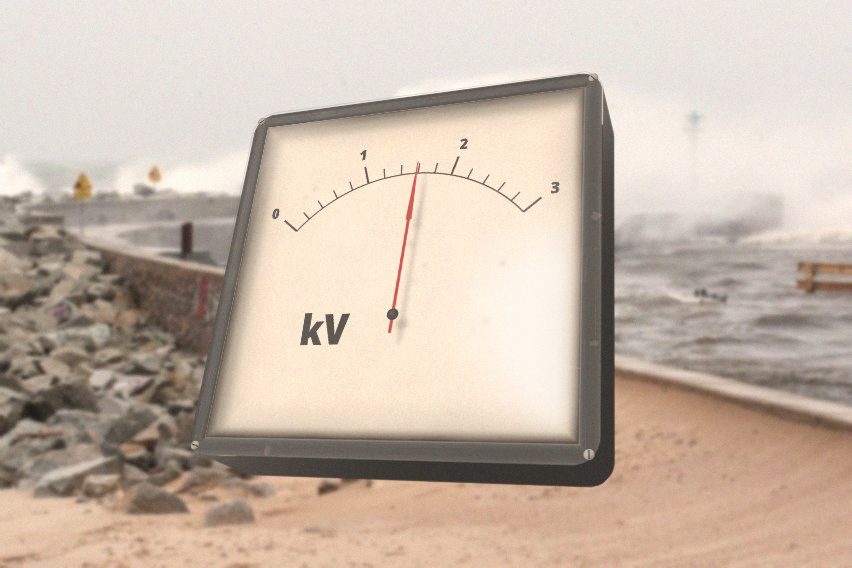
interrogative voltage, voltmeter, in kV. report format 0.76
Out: 1.6
